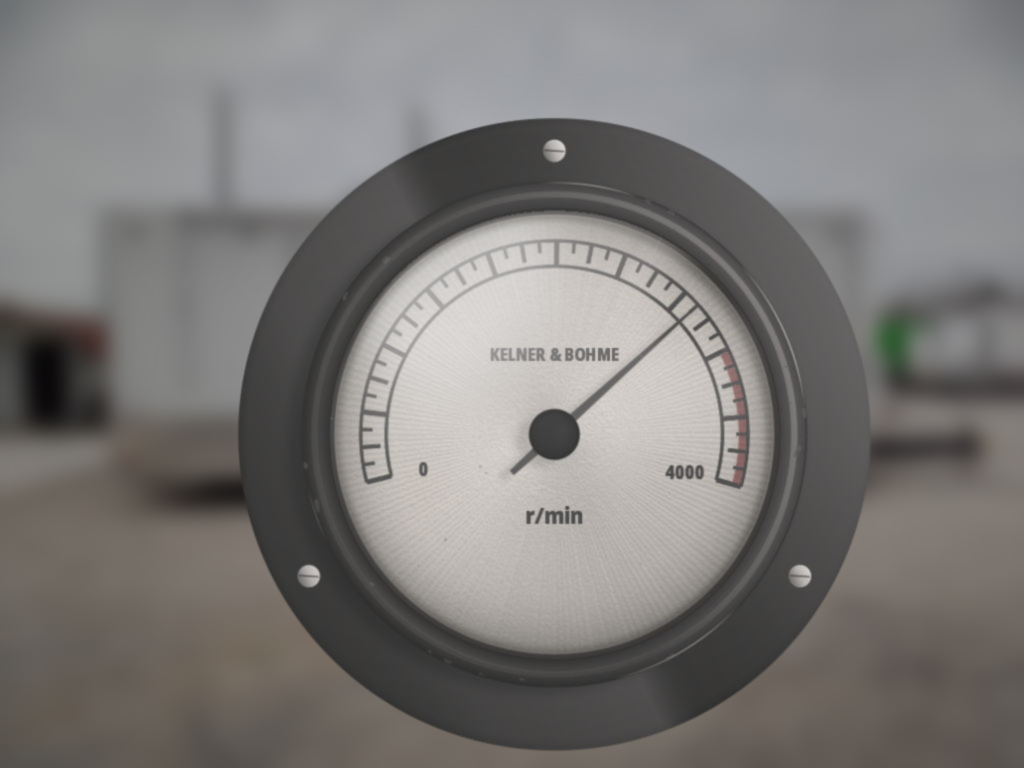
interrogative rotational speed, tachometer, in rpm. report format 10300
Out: 2900
